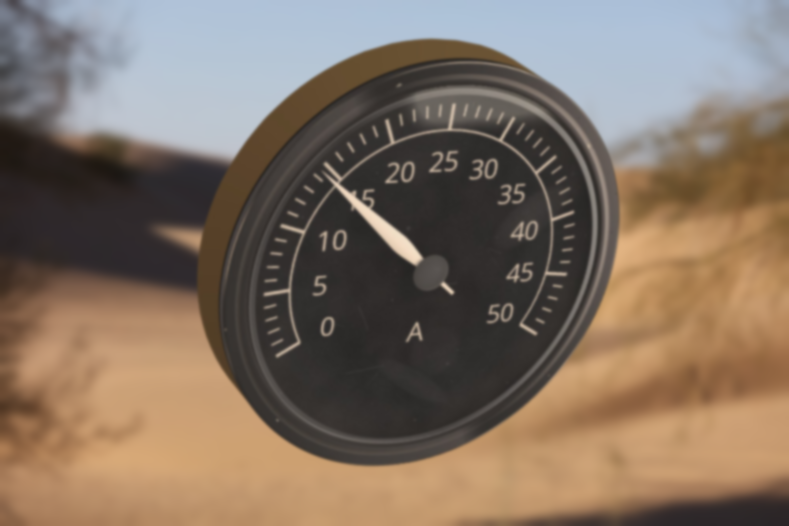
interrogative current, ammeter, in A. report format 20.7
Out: 14.5
